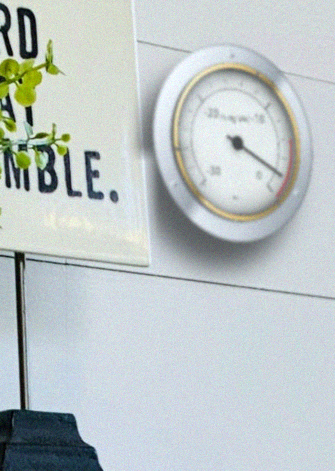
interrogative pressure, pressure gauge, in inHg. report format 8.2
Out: -2
